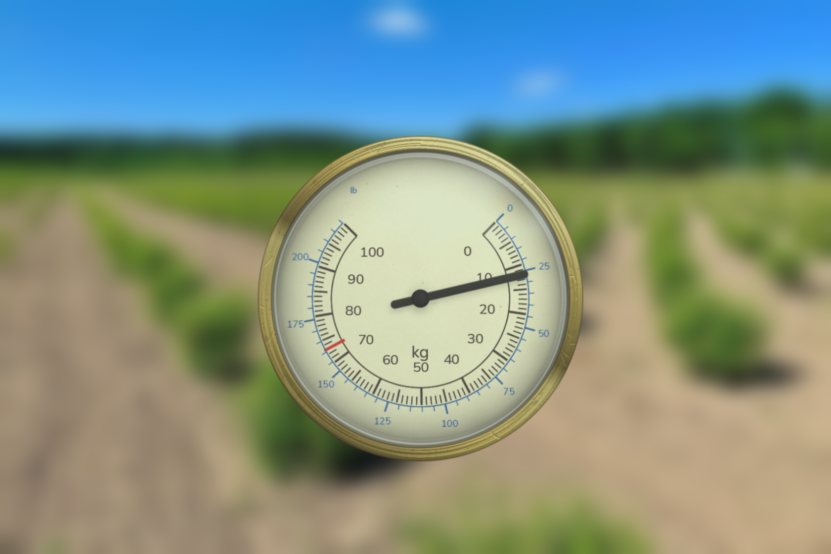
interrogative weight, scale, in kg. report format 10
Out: 12
